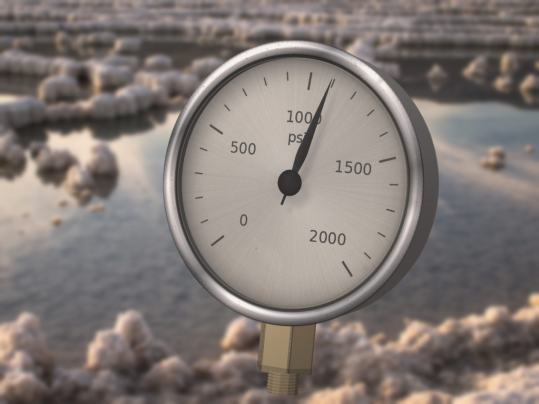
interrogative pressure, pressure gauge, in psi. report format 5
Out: 1100
